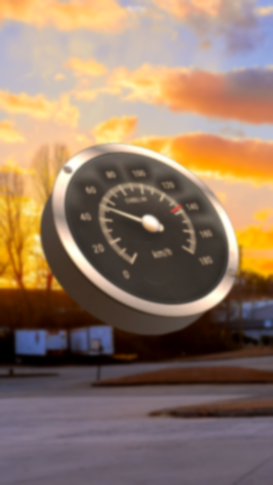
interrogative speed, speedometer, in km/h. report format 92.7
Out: 50
